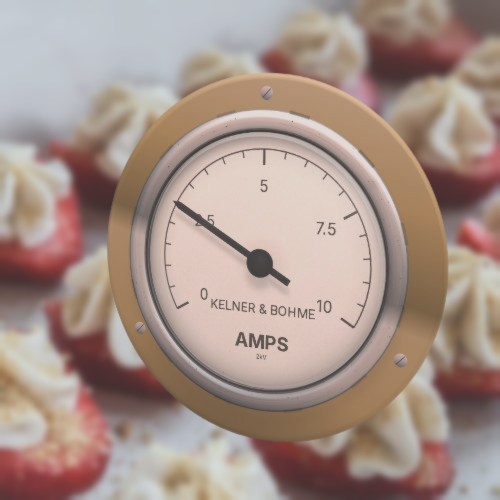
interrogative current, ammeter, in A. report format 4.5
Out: 2.5
